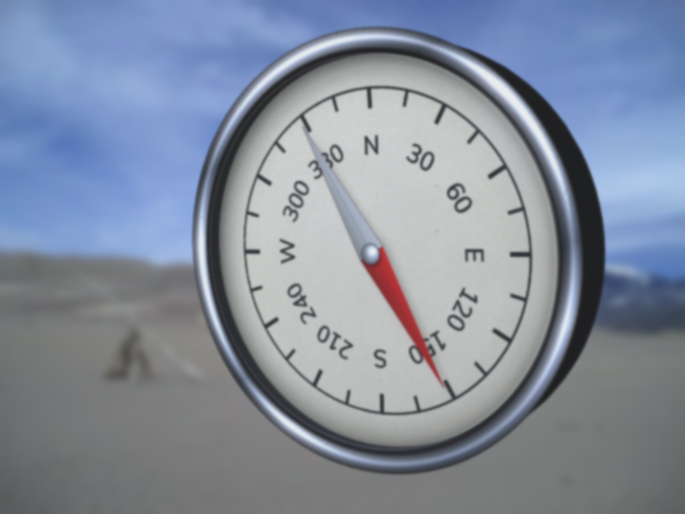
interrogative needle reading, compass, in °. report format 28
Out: 150
